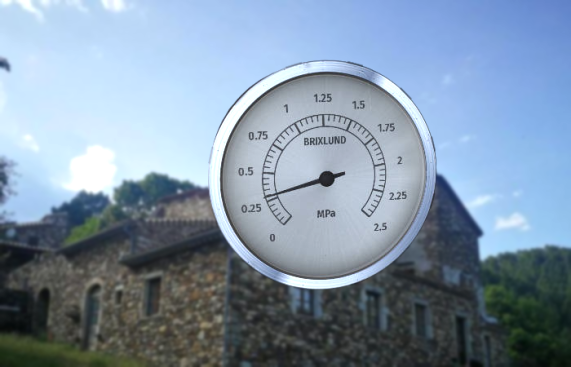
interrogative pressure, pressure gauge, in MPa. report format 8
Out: 0.3
